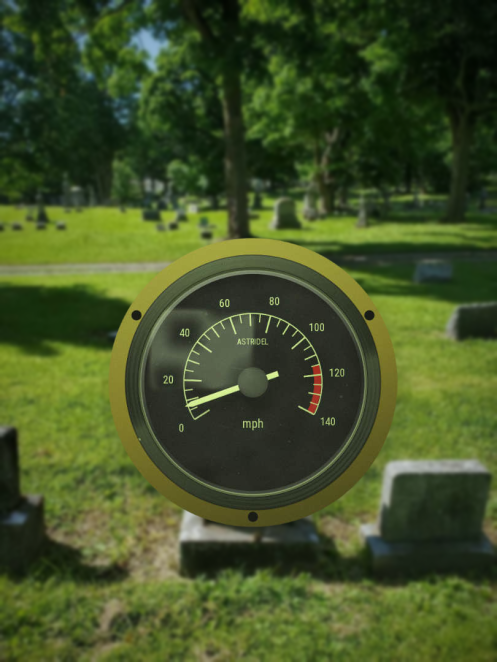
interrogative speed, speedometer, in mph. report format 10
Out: 7.5
